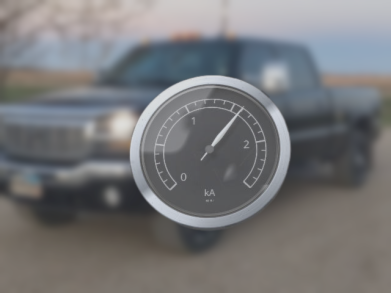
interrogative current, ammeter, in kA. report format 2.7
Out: 1.6
